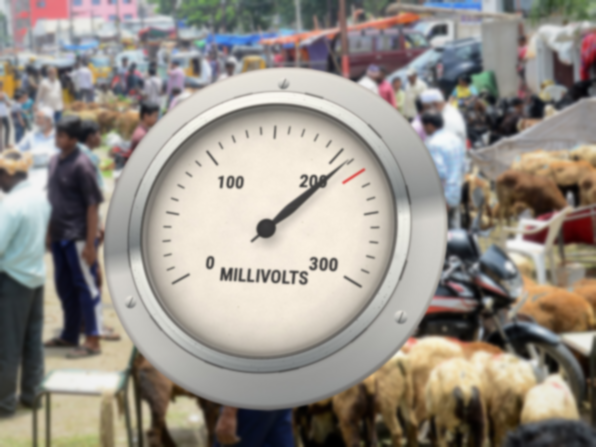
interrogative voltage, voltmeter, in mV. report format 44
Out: 210
